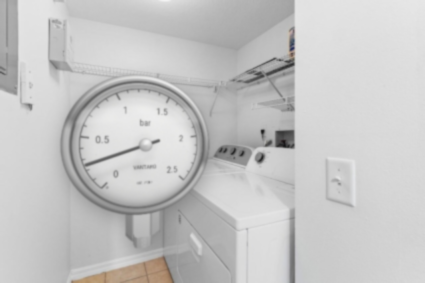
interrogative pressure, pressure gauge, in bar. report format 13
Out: 0.25
